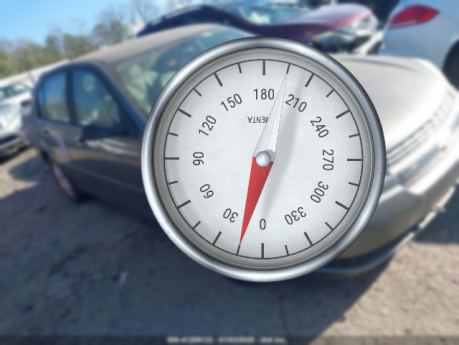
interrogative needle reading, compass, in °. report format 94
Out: 15
